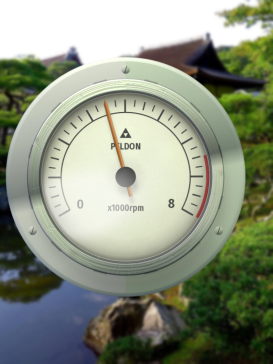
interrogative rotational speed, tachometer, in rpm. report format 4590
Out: 3500
